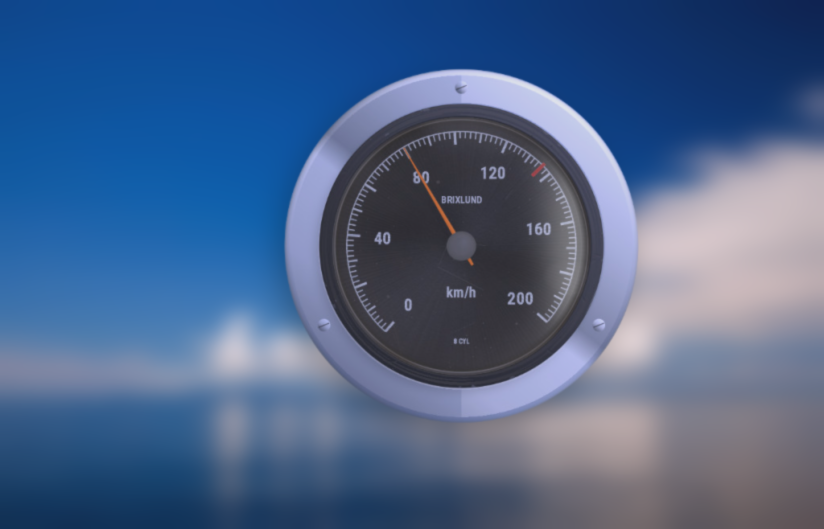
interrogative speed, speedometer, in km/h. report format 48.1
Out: 80
